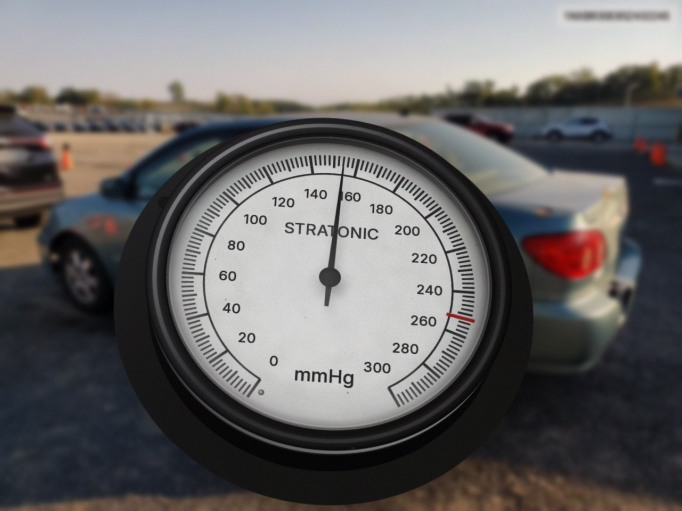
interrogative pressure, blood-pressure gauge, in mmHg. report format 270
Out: 154
